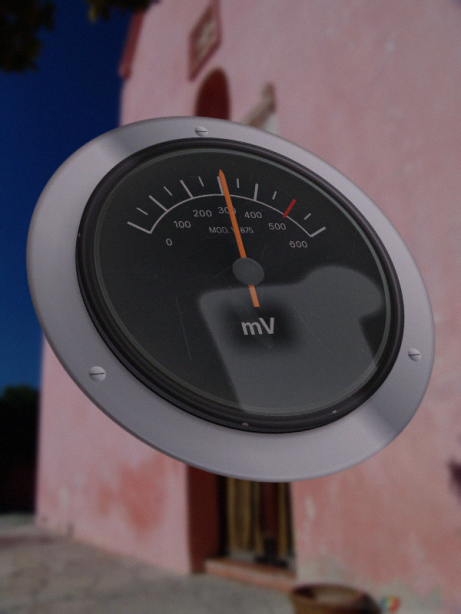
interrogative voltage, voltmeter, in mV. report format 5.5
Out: 300
